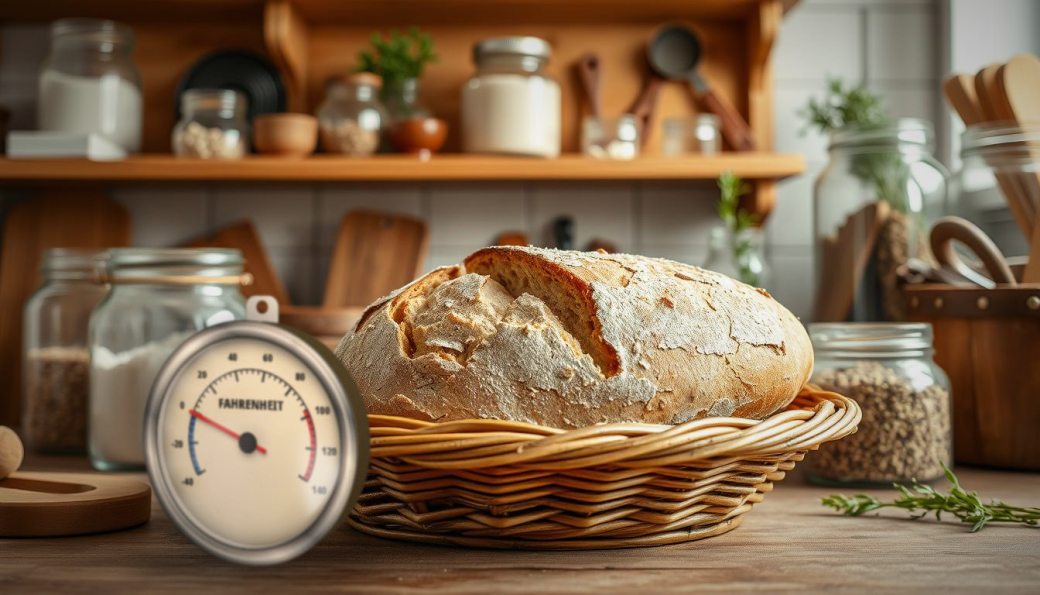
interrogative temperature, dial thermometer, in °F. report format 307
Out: 0
